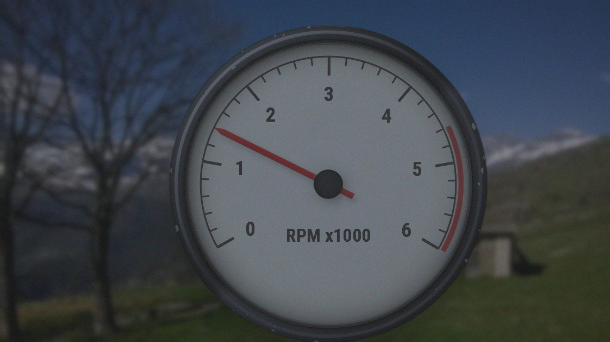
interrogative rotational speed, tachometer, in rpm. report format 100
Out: 1400
